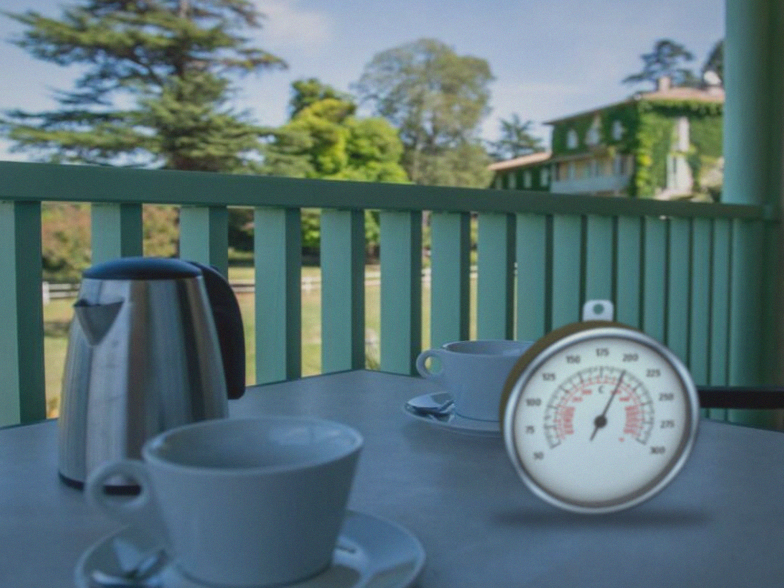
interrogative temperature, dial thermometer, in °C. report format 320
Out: 200
